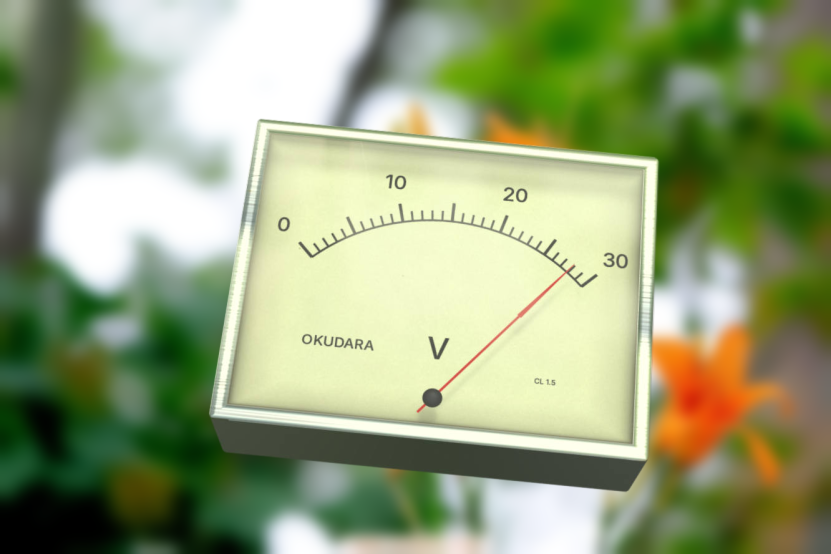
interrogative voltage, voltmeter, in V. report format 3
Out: 28
